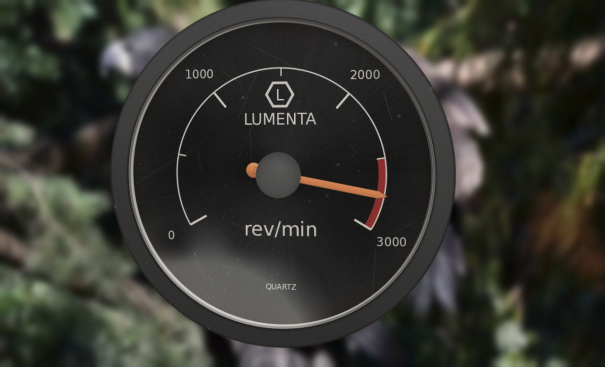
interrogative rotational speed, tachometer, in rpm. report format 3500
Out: 2750
